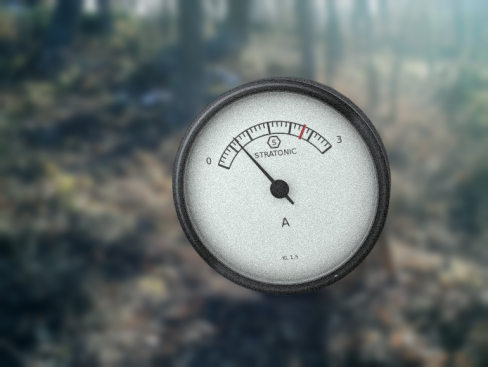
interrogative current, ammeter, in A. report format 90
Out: 0.7
